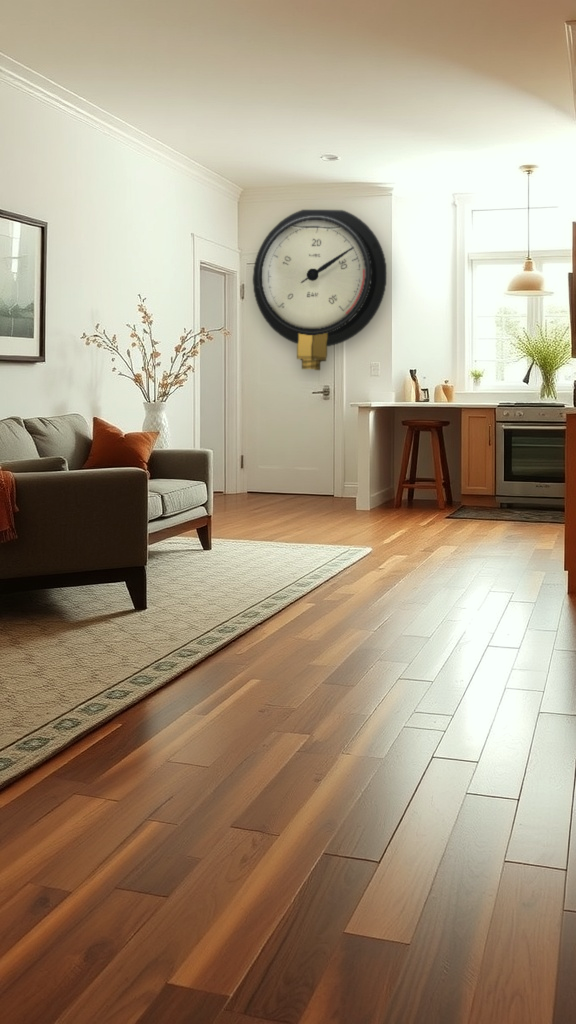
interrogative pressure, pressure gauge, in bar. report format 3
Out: 28
